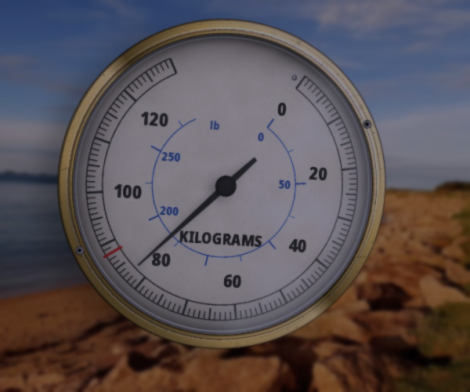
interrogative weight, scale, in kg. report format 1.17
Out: 83
